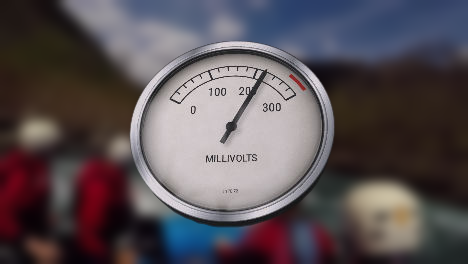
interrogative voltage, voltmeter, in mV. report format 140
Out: 220
